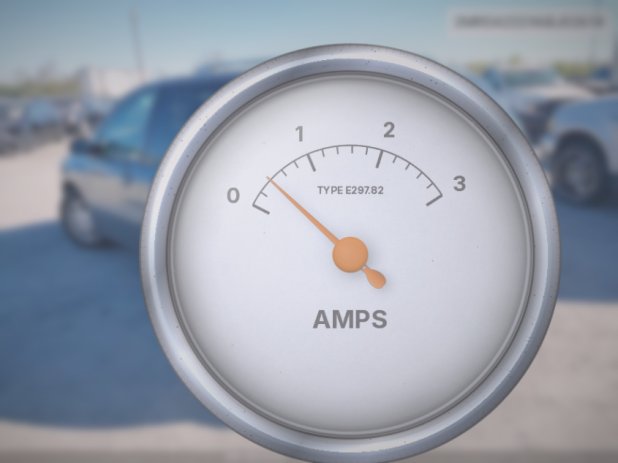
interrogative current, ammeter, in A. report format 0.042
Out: 0.4
